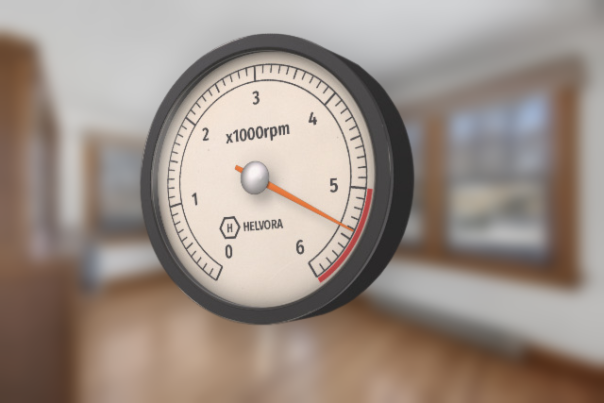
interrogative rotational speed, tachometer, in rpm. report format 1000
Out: 5400
